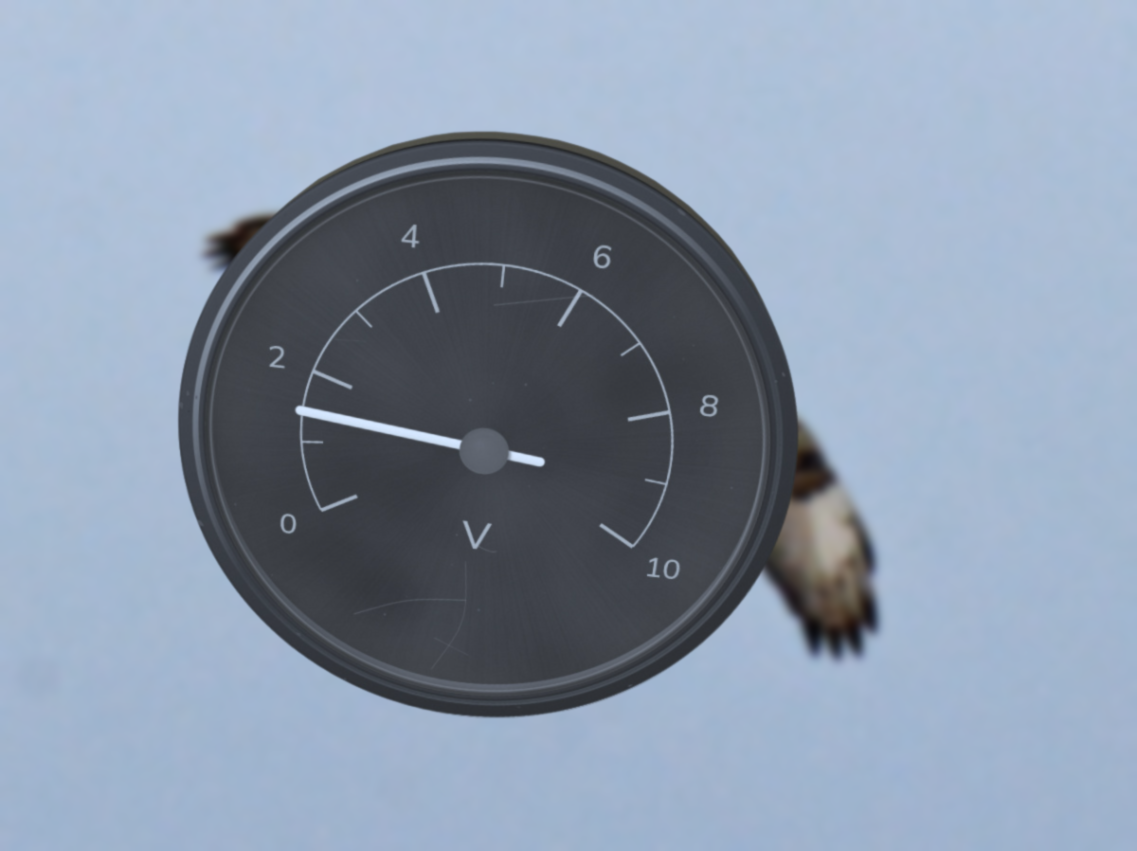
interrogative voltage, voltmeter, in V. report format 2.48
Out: 1.5
